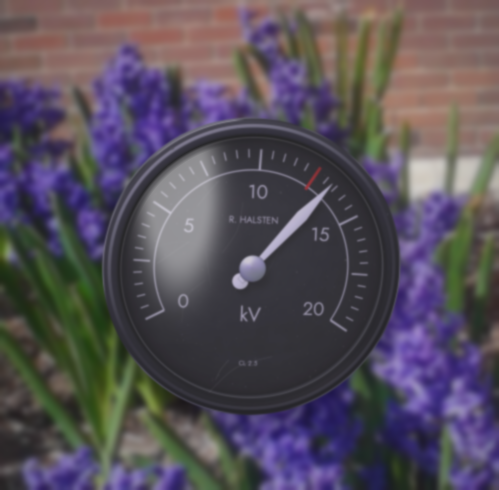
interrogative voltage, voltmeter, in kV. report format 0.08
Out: 13.25
